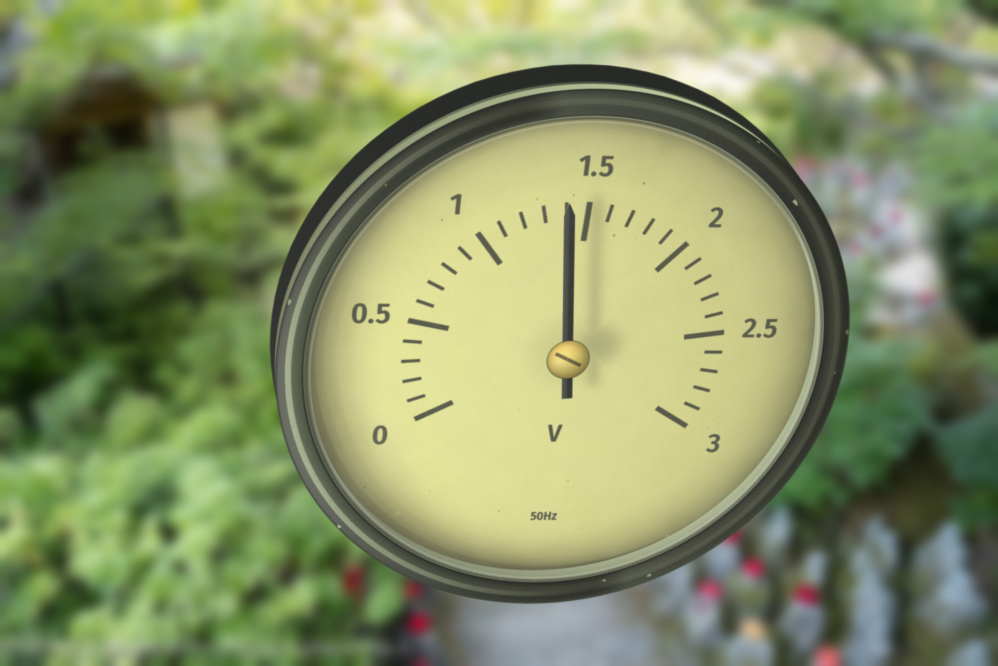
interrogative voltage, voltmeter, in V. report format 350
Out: 1.4
